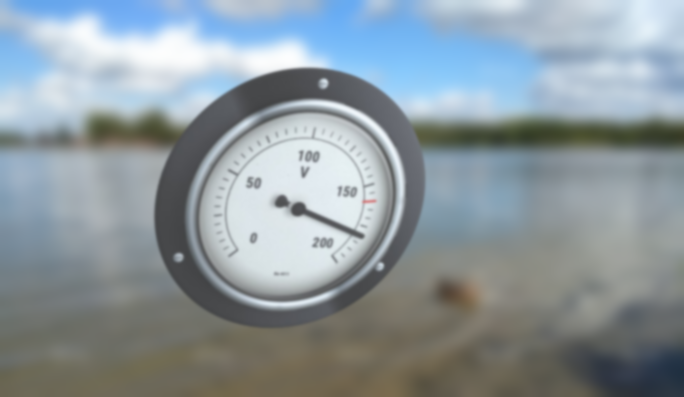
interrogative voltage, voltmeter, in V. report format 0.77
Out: 180
